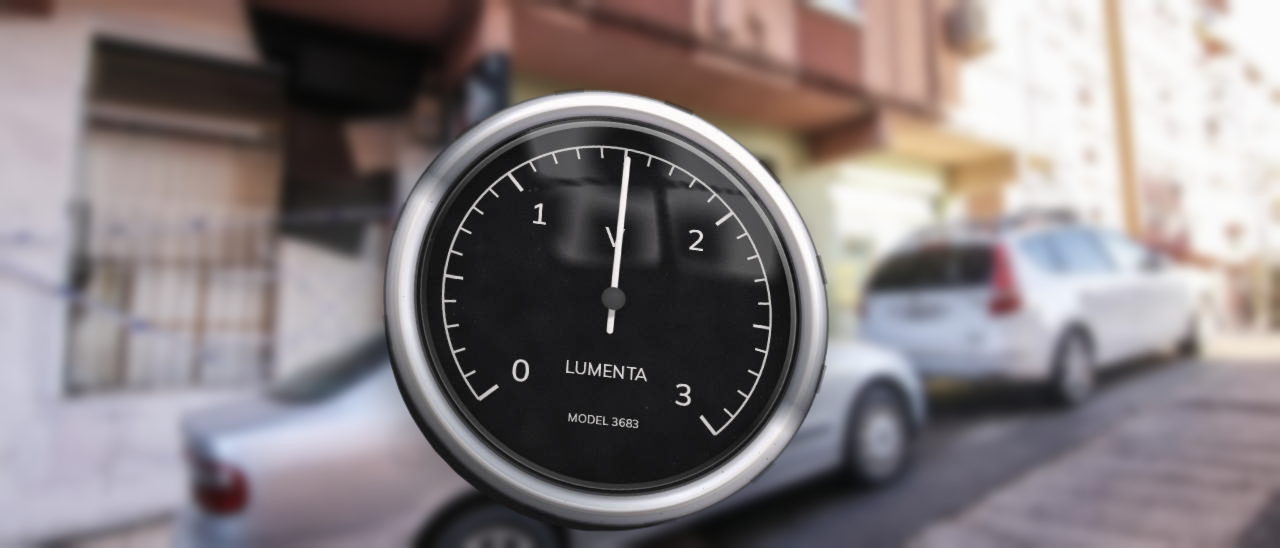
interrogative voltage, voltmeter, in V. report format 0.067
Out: 1.5
